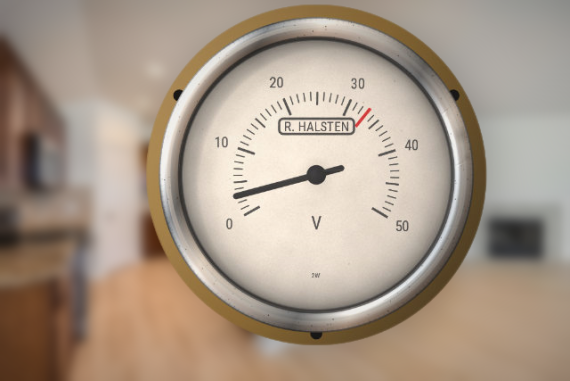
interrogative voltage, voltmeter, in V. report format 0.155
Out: 3
